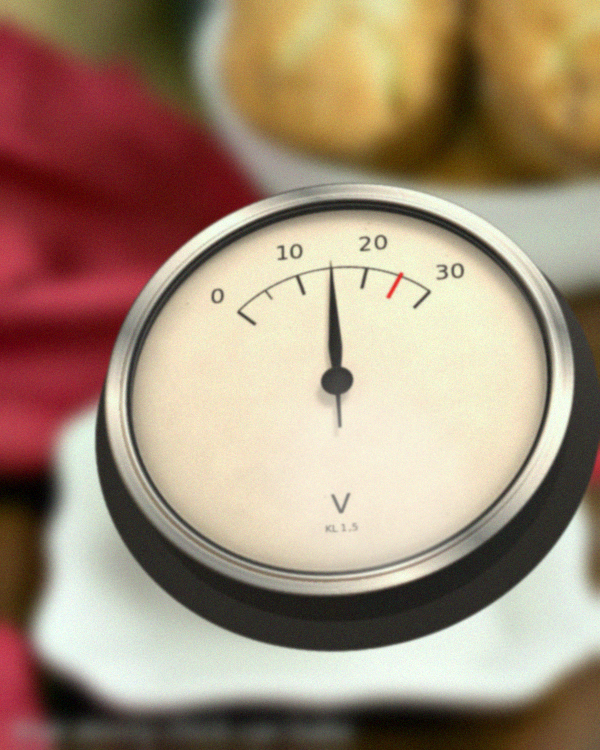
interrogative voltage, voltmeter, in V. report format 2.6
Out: 15
